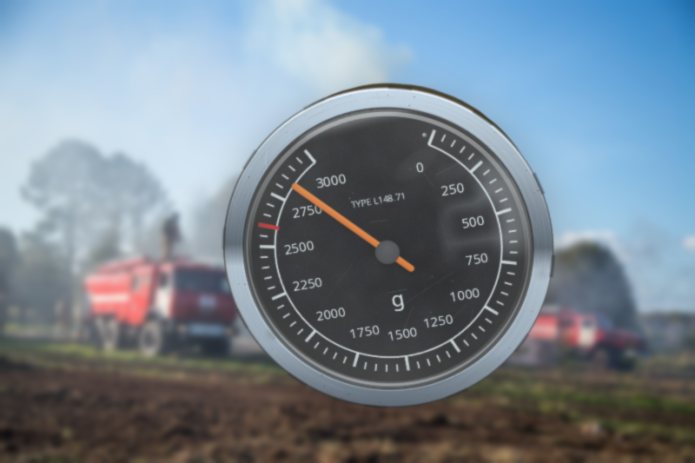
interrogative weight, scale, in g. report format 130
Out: 2850
